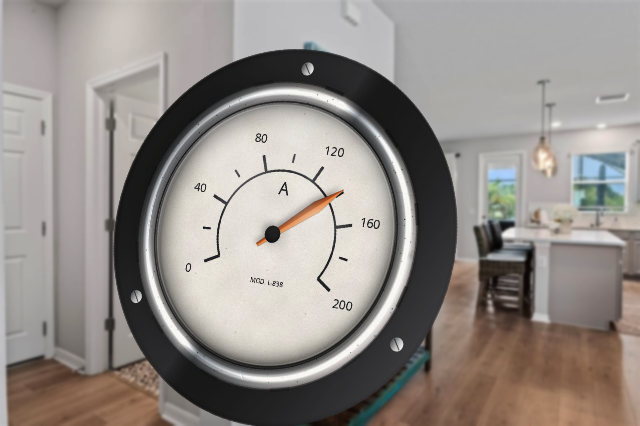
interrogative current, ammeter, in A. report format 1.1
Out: 140
